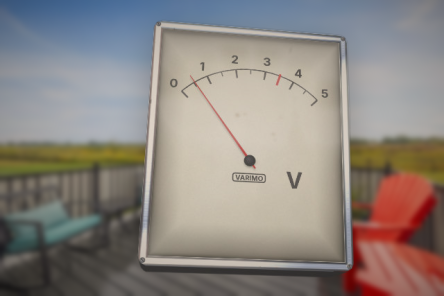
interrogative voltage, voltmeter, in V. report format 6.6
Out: 0.5
